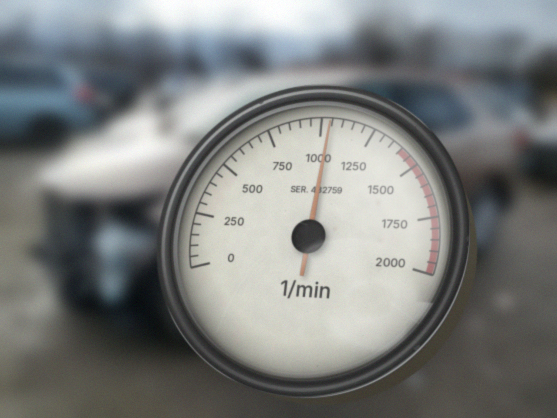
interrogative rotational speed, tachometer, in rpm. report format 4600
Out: 1050
